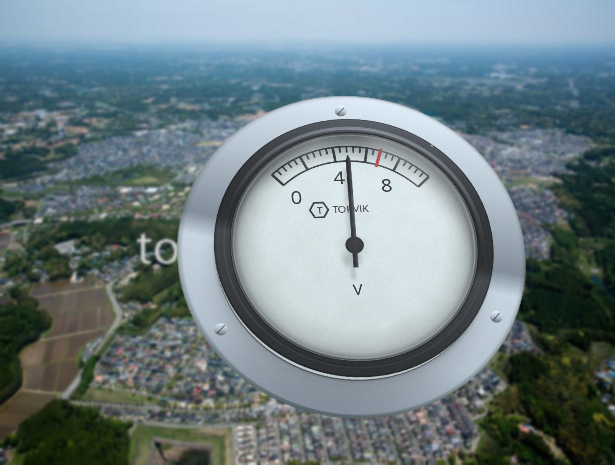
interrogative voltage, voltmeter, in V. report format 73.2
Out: 4.8
